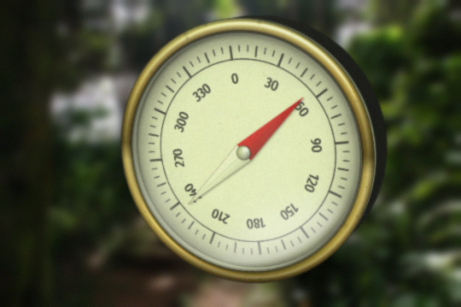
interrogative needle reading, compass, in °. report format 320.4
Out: 55
